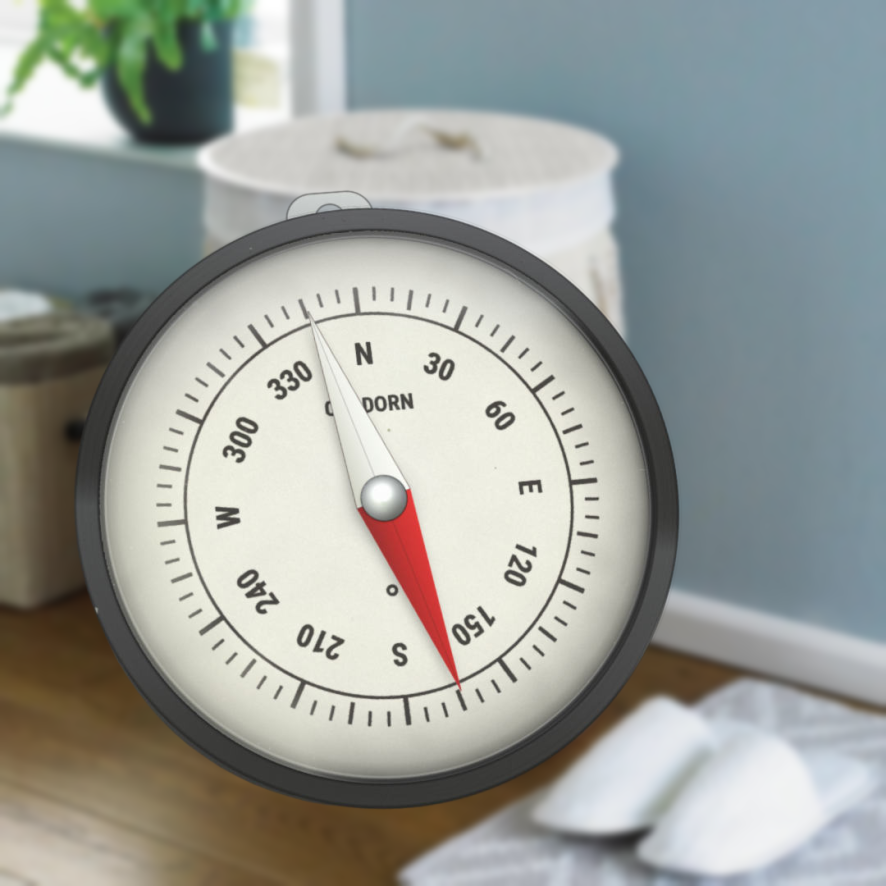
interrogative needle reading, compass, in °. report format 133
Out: 165
